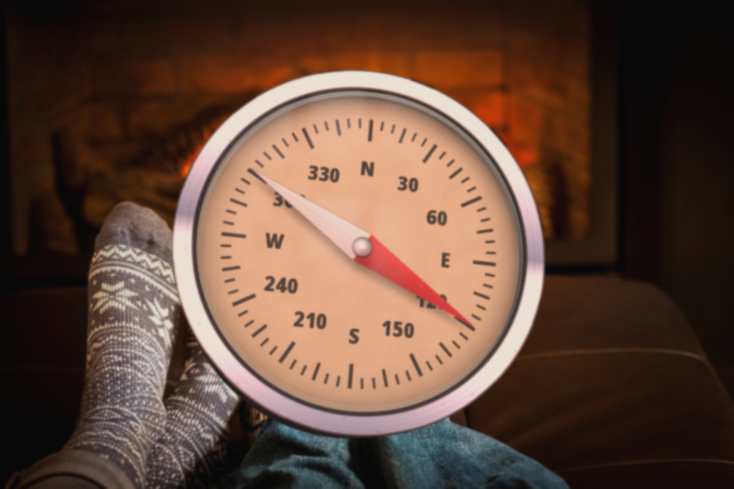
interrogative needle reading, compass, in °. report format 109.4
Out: 120
